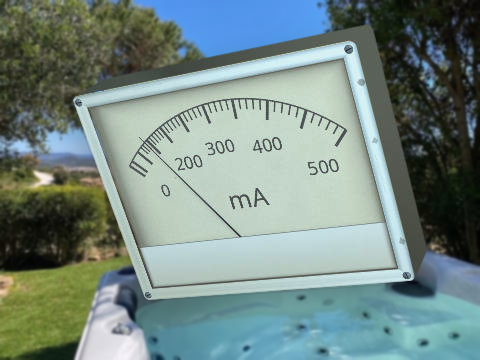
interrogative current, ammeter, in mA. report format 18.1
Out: 150
